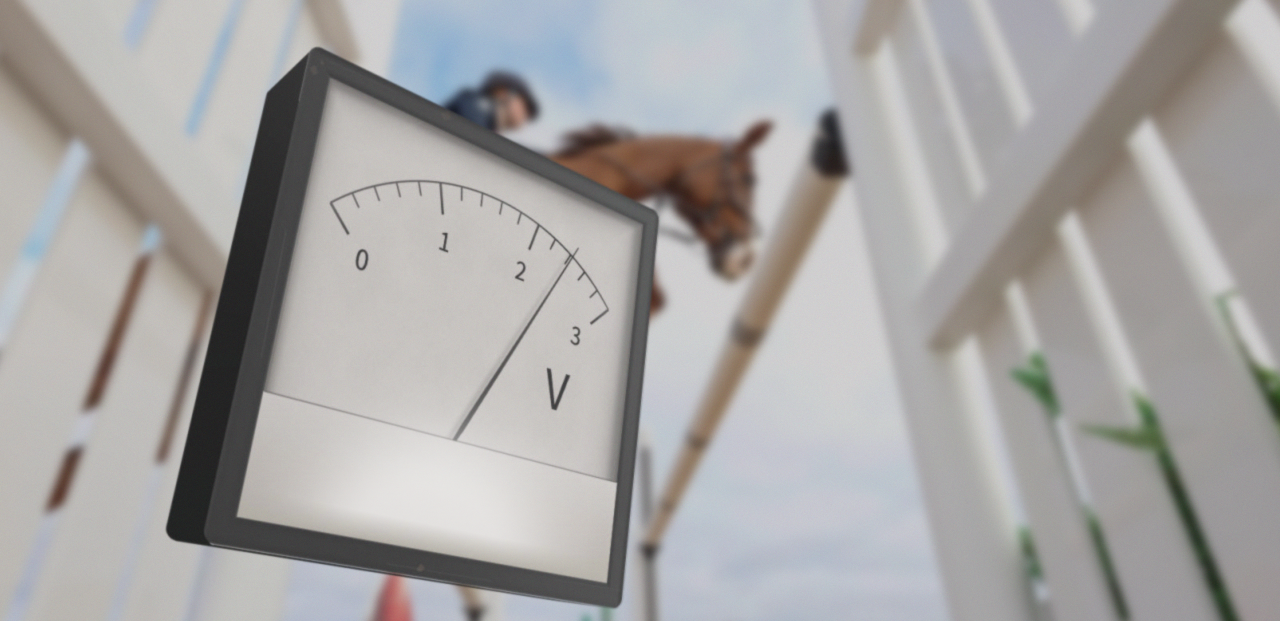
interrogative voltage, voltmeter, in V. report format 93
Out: 2.4
